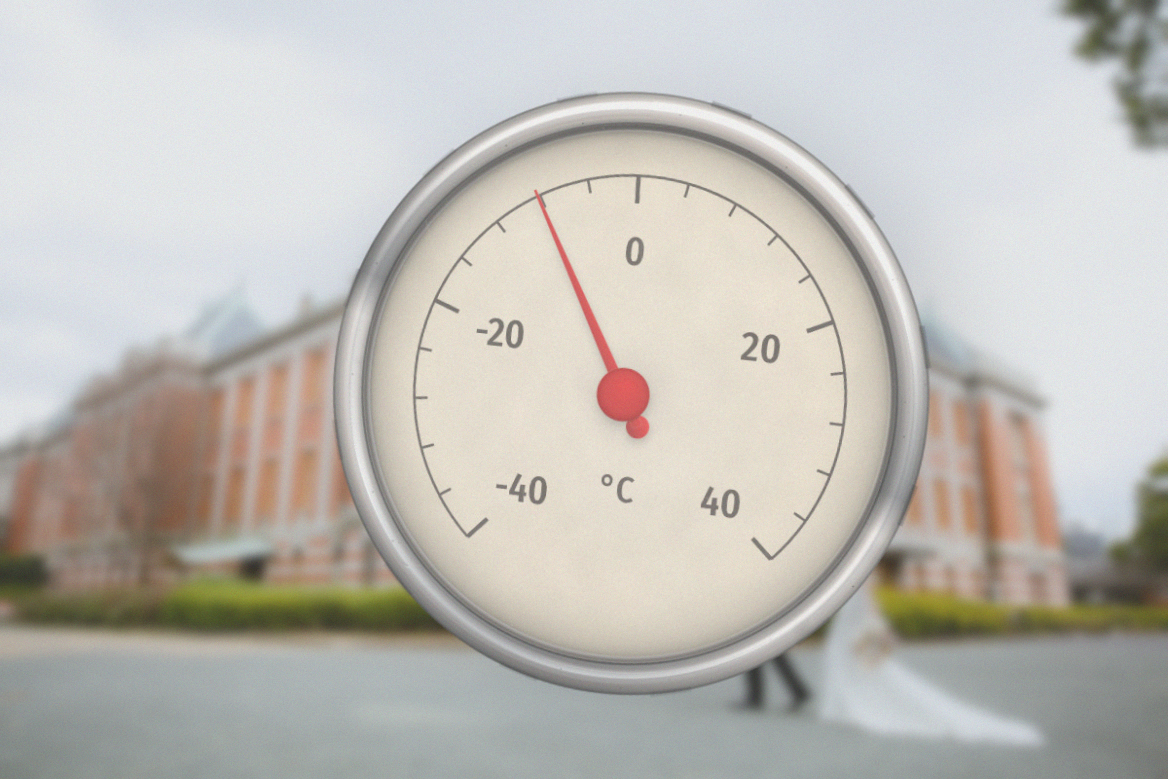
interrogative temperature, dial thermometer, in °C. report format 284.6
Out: -8
